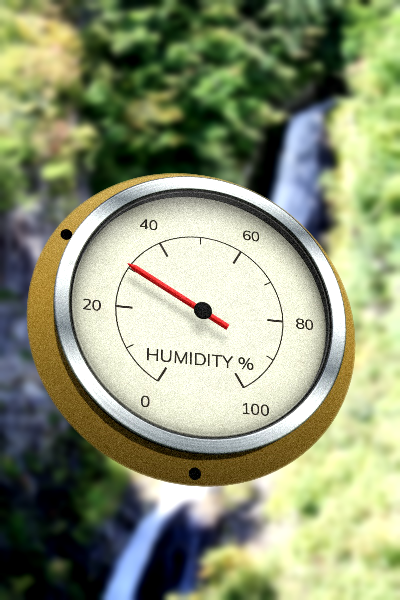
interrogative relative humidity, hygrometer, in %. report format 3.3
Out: 30
